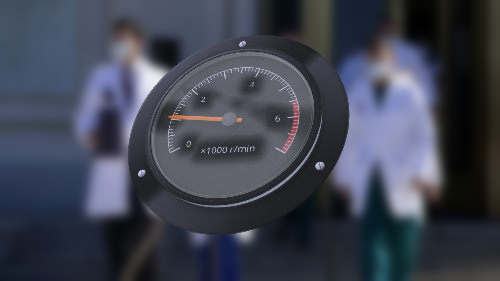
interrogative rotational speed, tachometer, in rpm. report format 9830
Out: 1000
